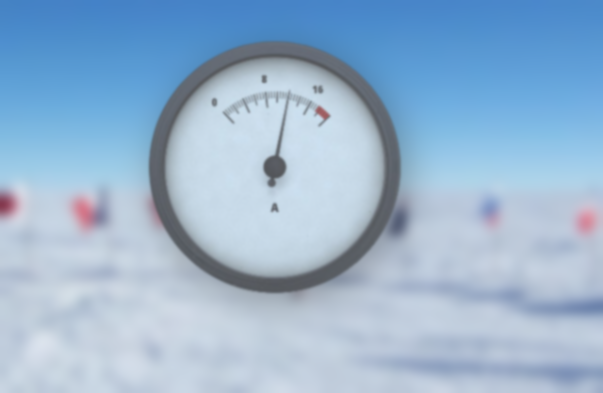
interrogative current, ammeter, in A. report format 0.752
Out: 12
